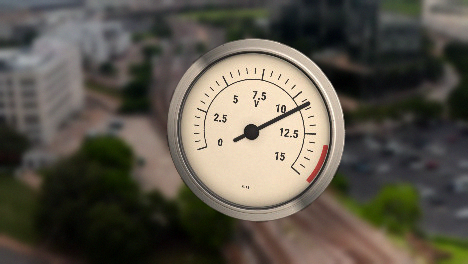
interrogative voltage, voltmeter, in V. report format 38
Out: 10.75
